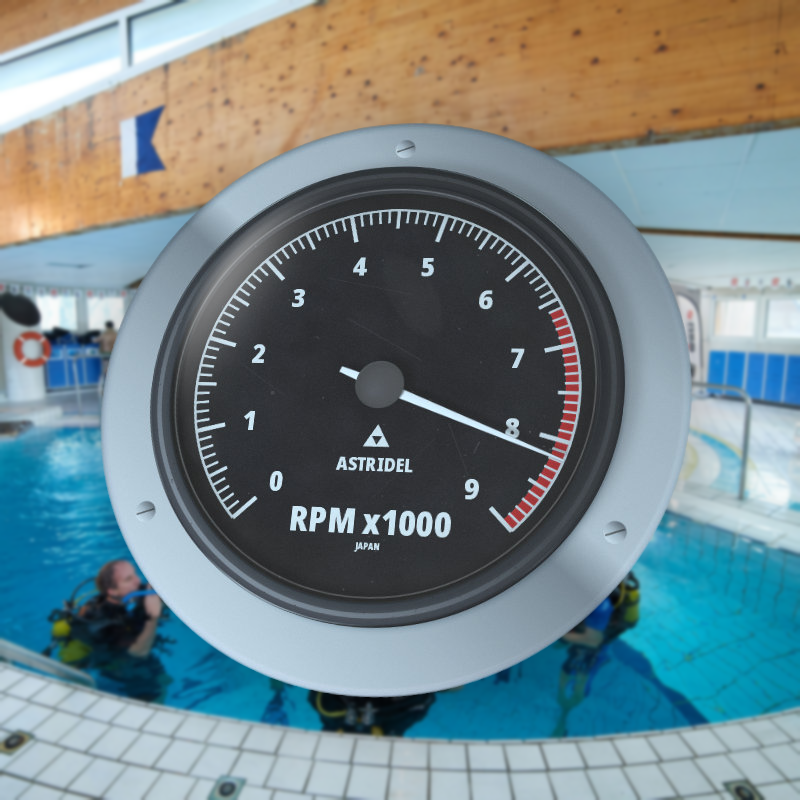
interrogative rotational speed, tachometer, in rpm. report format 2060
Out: 8200
